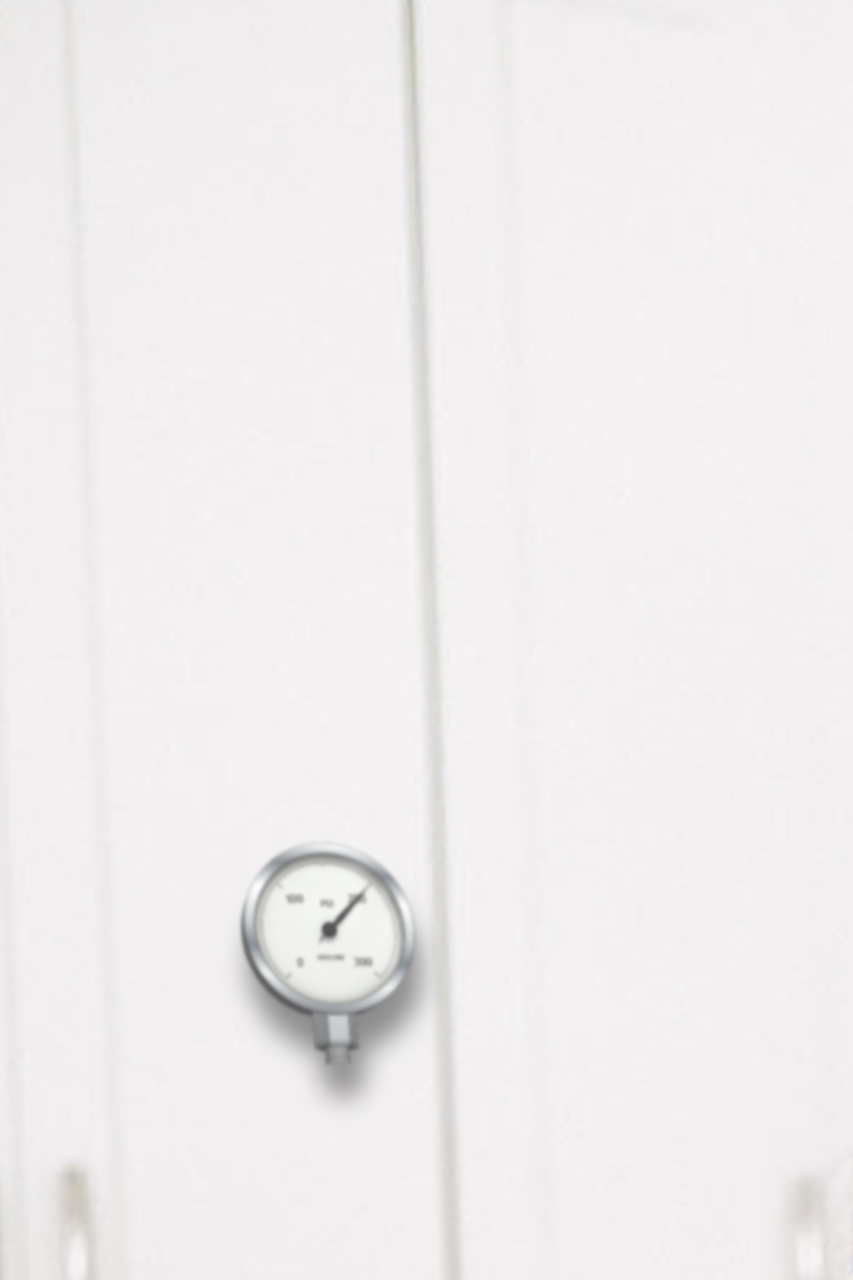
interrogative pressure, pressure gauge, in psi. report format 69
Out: 200
